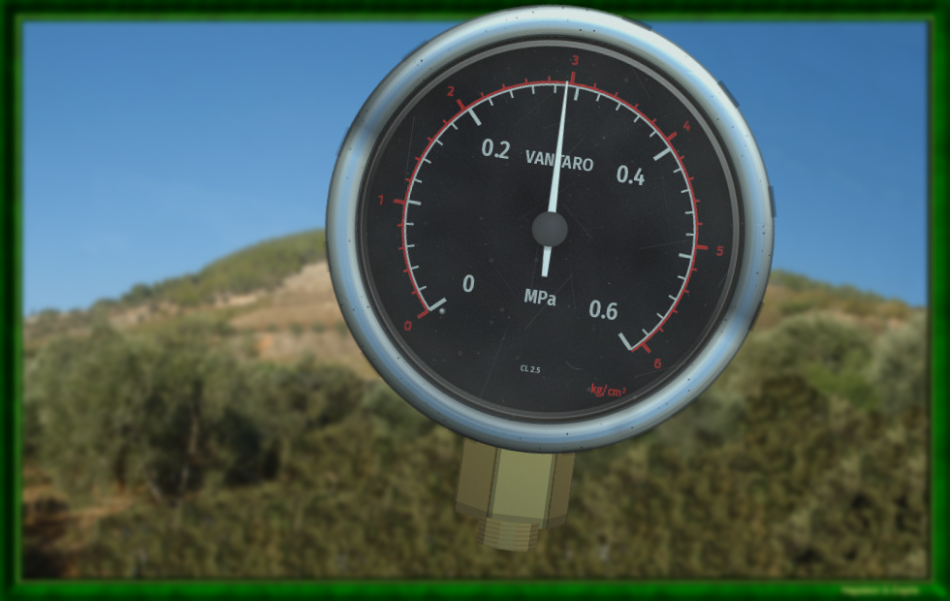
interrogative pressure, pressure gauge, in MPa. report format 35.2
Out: 0.29
